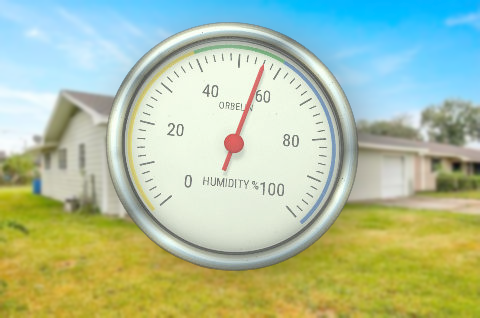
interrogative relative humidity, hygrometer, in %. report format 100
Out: 56
